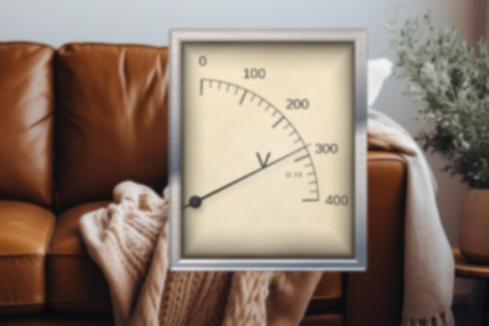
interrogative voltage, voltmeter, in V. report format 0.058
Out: 280
